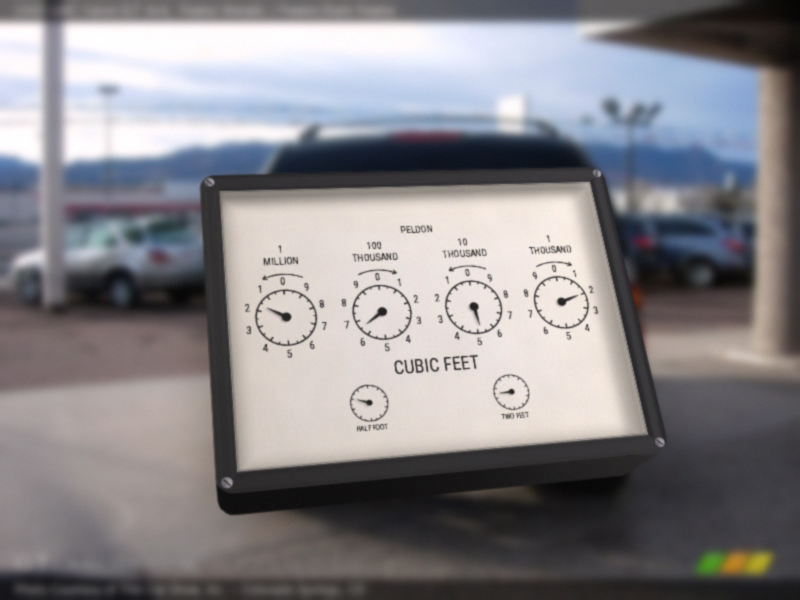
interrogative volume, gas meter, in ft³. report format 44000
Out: 165200
